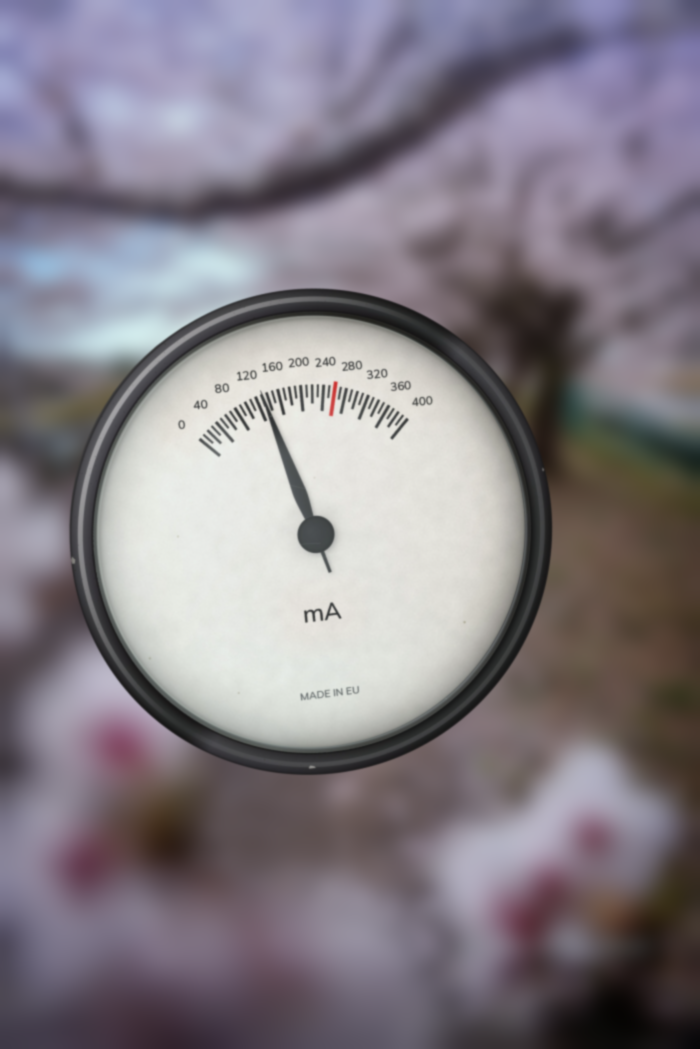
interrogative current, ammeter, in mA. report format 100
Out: 130
